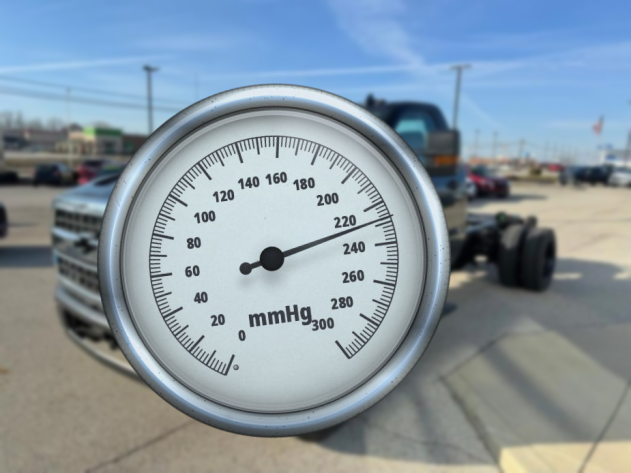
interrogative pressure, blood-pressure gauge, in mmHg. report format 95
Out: 228
